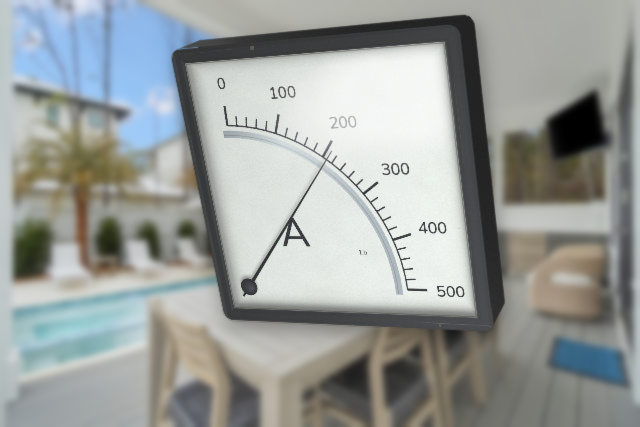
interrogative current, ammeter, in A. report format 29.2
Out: 210
